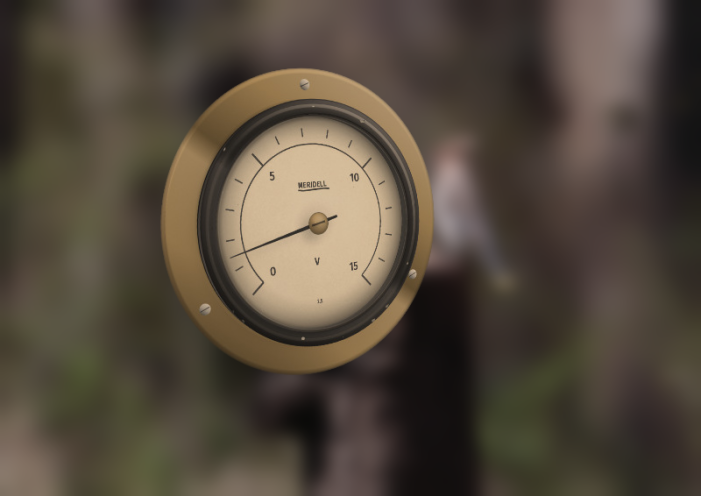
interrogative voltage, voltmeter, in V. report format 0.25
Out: 1.5
